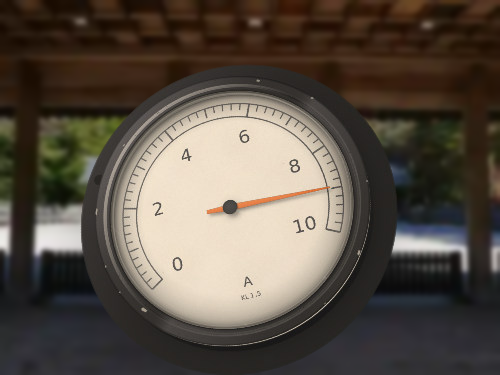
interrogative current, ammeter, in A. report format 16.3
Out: 9
